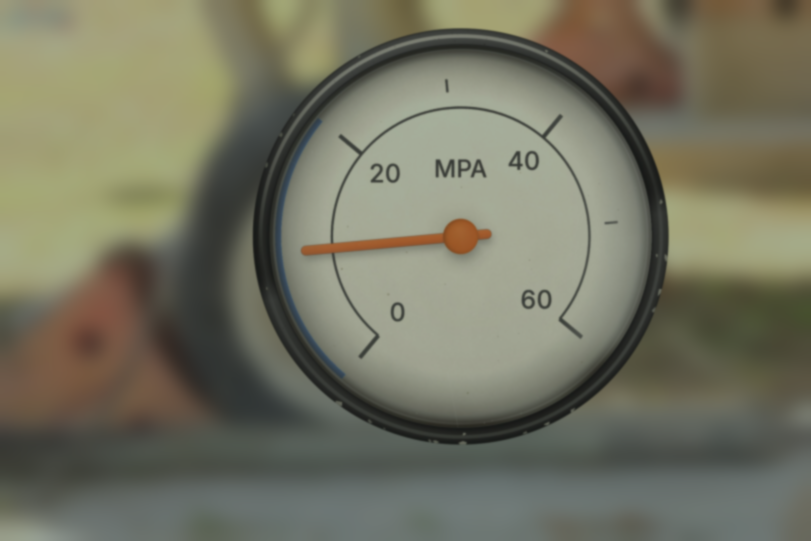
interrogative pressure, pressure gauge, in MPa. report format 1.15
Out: 10
